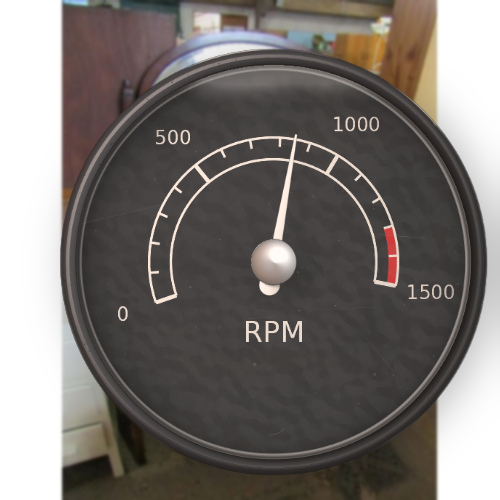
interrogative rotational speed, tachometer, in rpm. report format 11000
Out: 850
